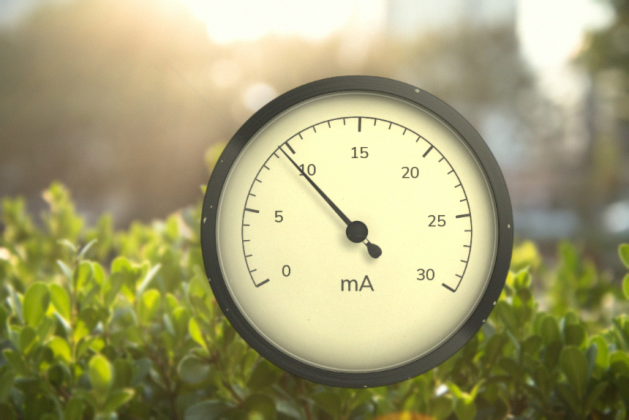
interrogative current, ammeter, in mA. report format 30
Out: 9.5
